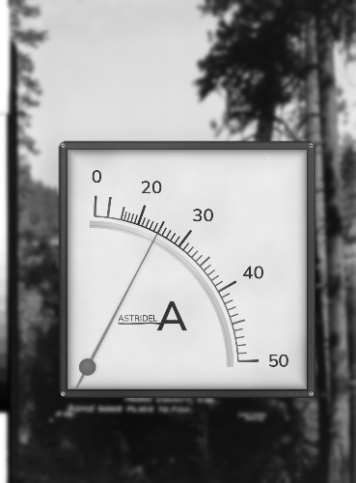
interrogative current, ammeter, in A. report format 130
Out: 25
